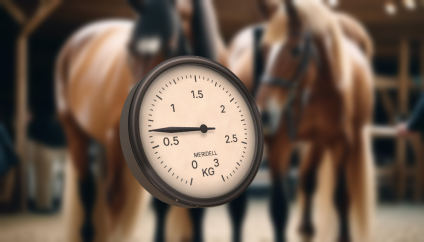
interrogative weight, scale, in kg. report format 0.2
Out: 0.65
